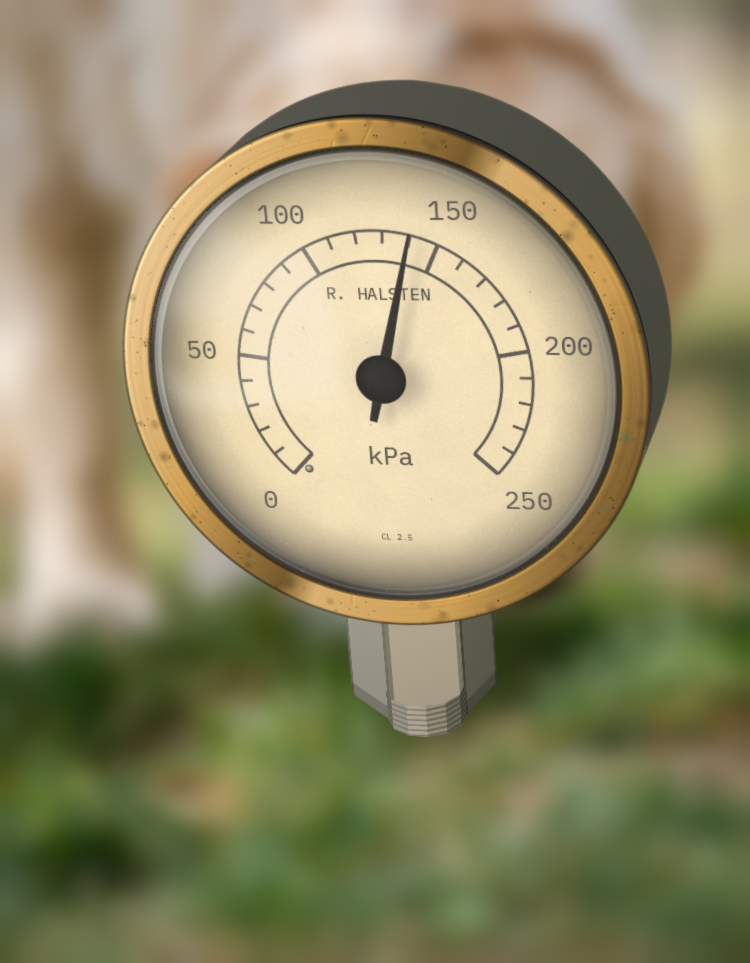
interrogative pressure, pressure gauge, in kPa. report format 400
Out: 140
